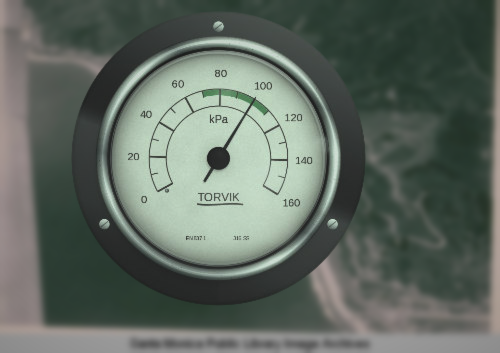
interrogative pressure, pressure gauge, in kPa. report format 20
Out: 100
